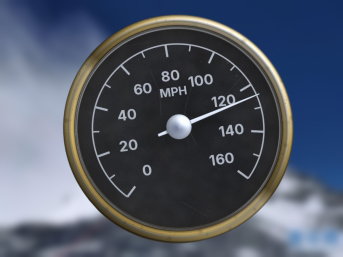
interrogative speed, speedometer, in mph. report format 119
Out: 125
